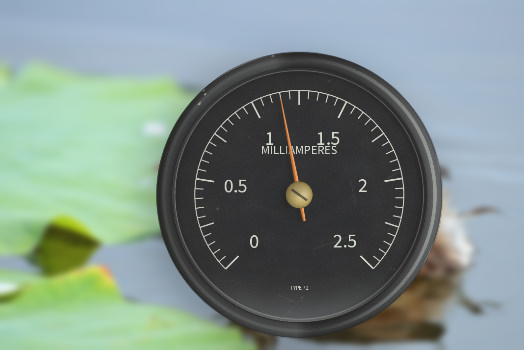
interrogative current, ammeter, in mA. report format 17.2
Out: 1.15
